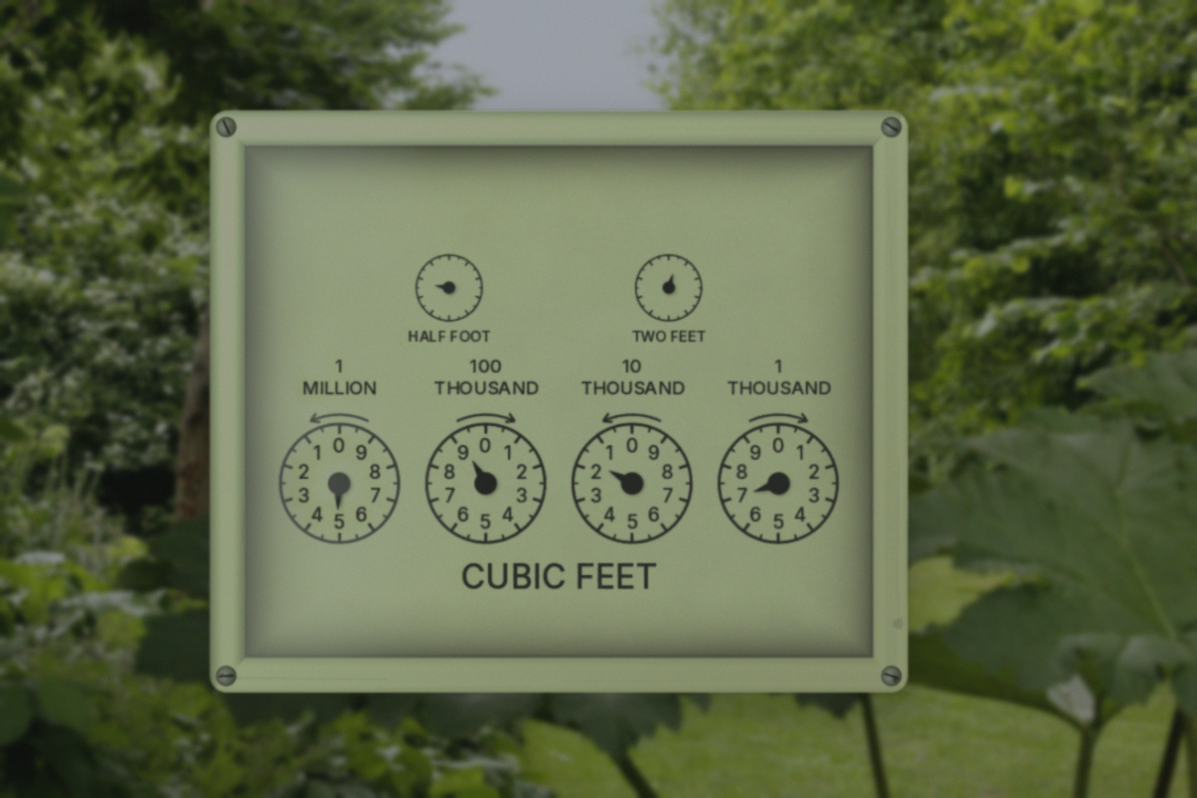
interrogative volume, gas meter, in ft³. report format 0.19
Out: 491700
